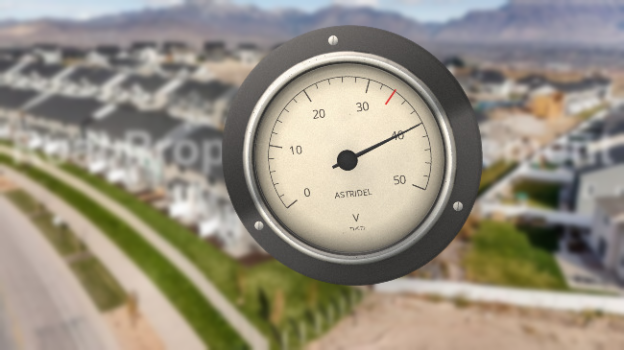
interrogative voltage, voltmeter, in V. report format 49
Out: 40
